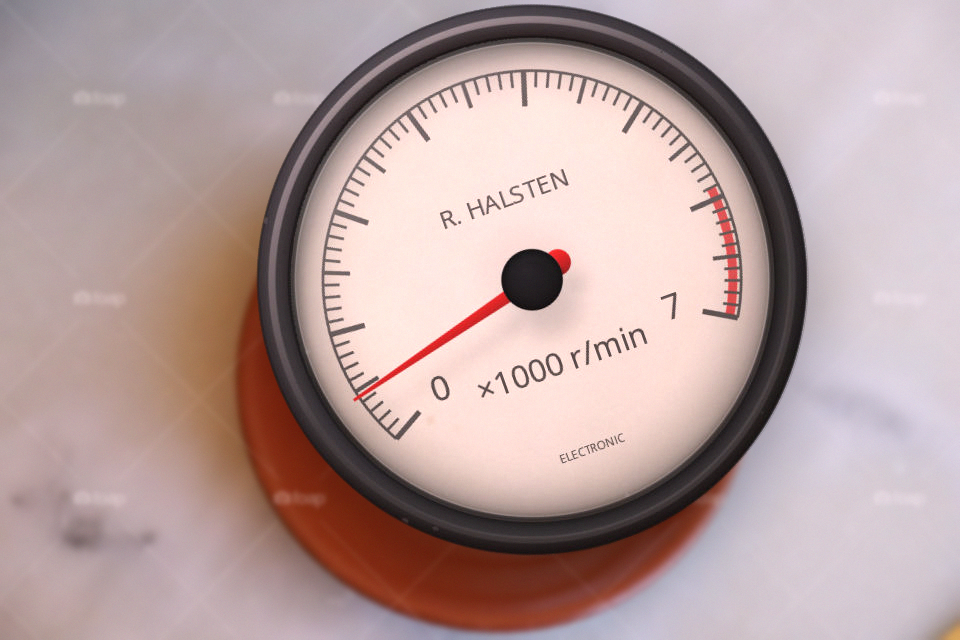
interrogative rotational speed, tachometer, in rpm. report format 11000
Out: 450
